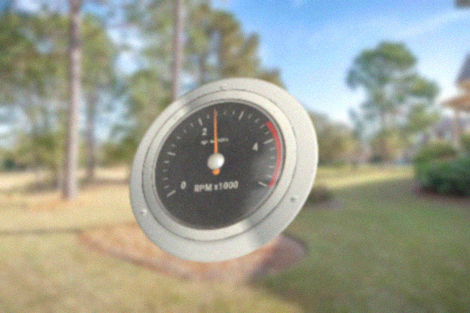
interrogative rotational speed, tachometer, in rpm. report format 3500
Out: 2400
